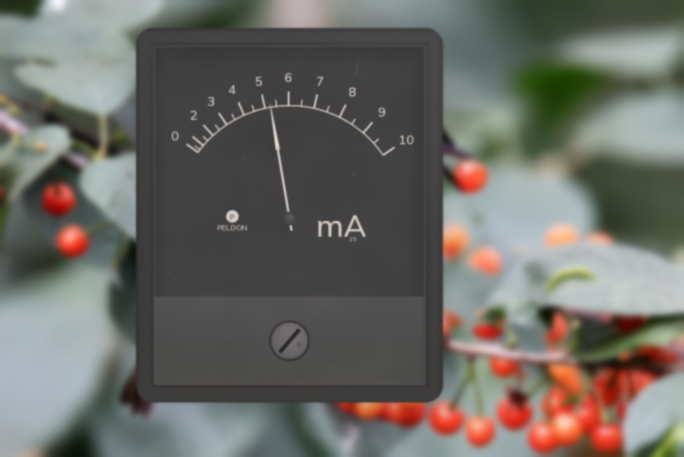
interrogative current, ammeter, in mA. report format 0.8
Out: 5.25
